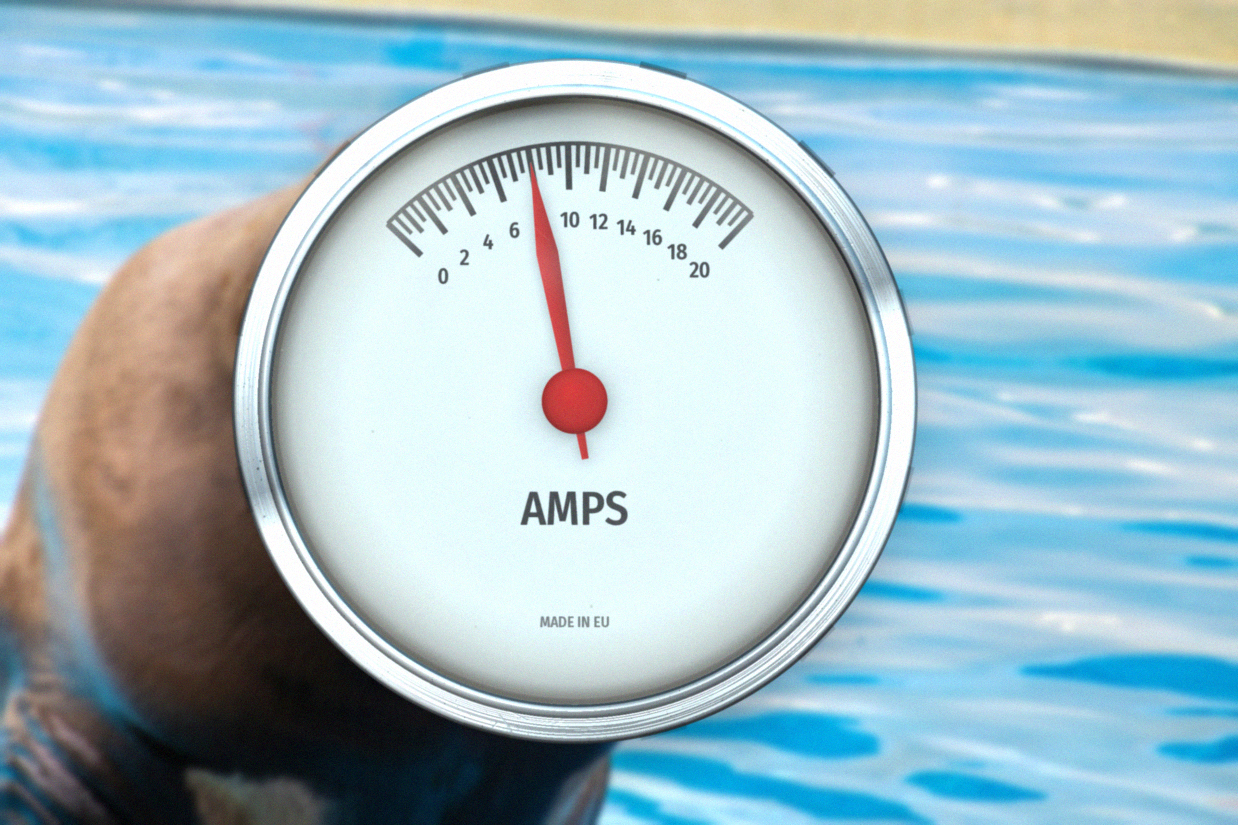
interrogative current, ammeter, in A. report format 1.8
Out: 8
